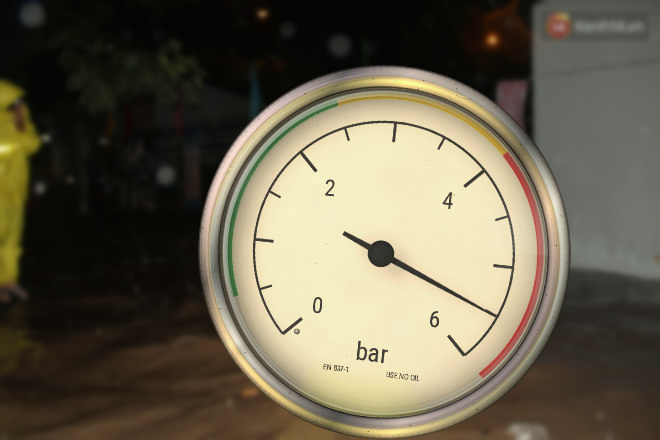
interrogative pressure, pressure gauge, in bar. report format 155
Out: 5.5
